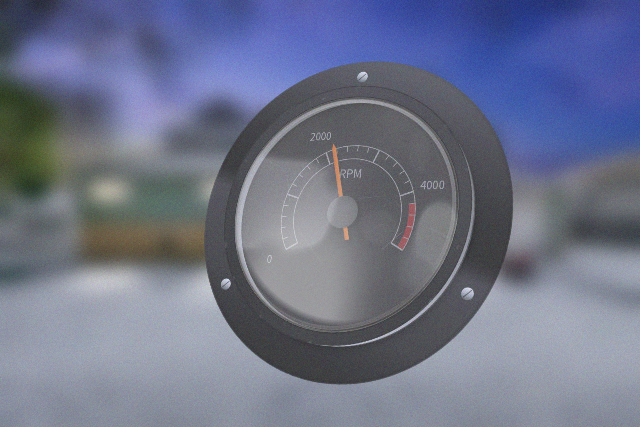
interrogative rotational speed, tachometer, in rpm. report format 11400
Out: 2200
